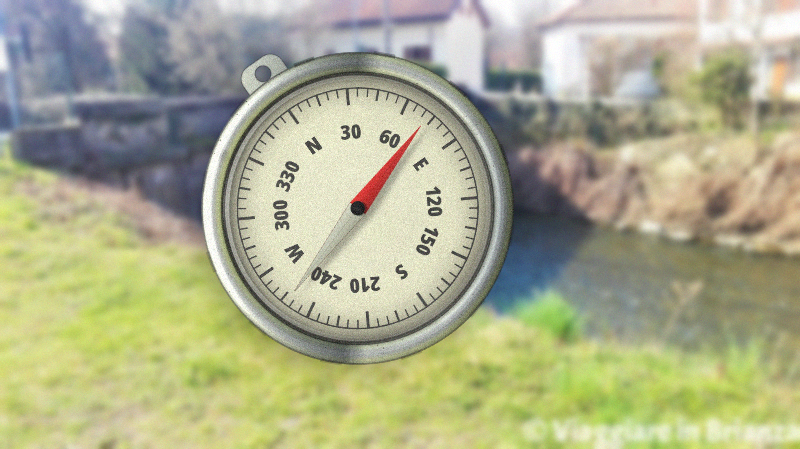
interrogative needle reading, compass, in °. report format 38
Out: 72.5
